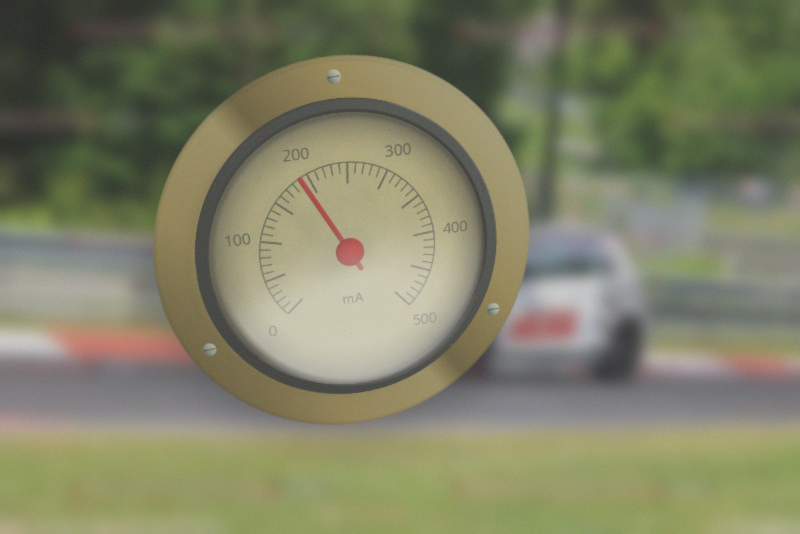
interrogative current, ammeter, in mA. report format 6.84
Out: 190
